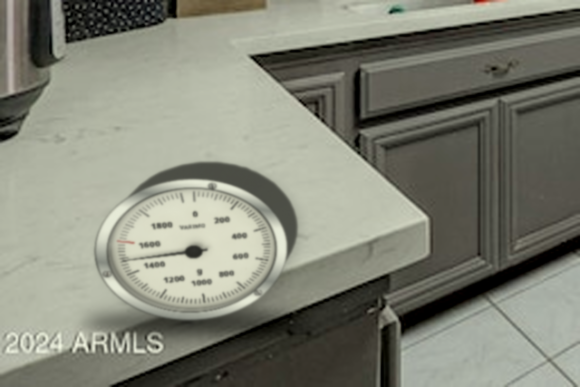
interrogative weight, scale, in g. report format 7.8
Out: 1500
